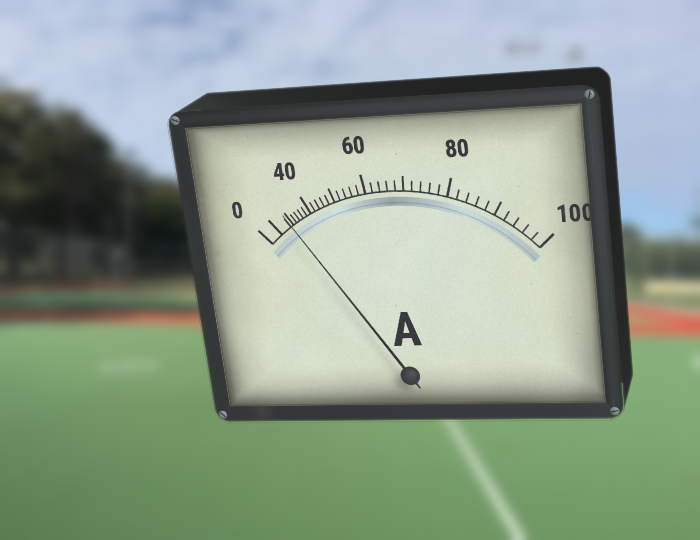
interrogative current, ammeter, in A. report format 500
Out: 30
